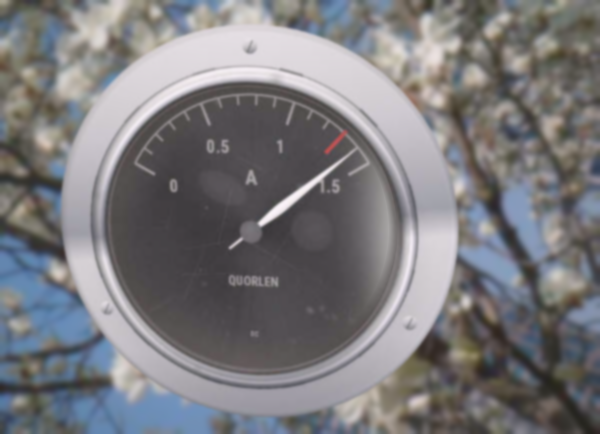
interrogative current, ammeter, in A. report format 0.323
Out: 1.4
